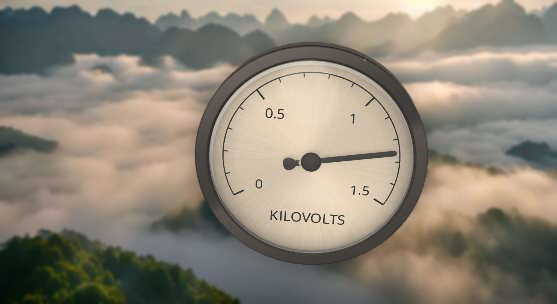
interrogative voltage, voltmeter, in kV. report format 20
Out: 1.25
